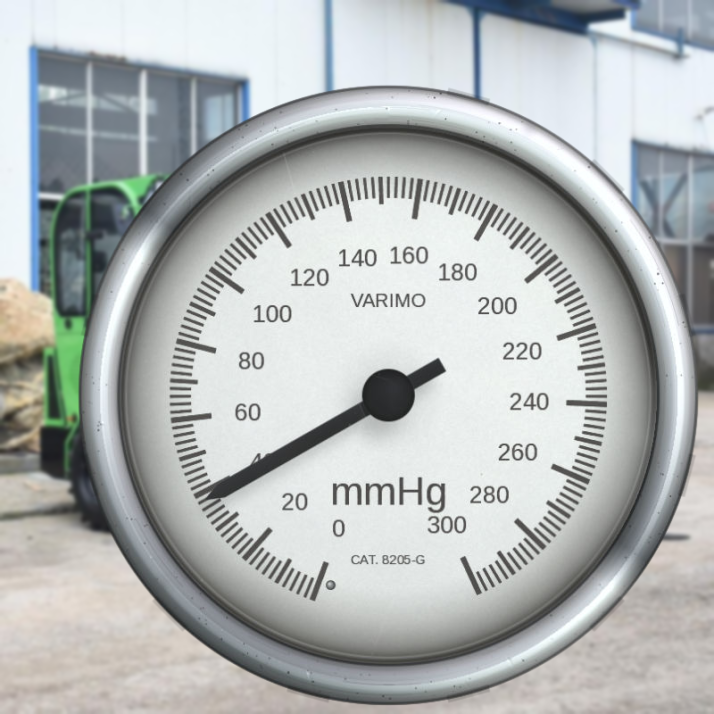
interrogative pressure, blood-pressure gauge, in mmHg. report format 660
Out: 38
